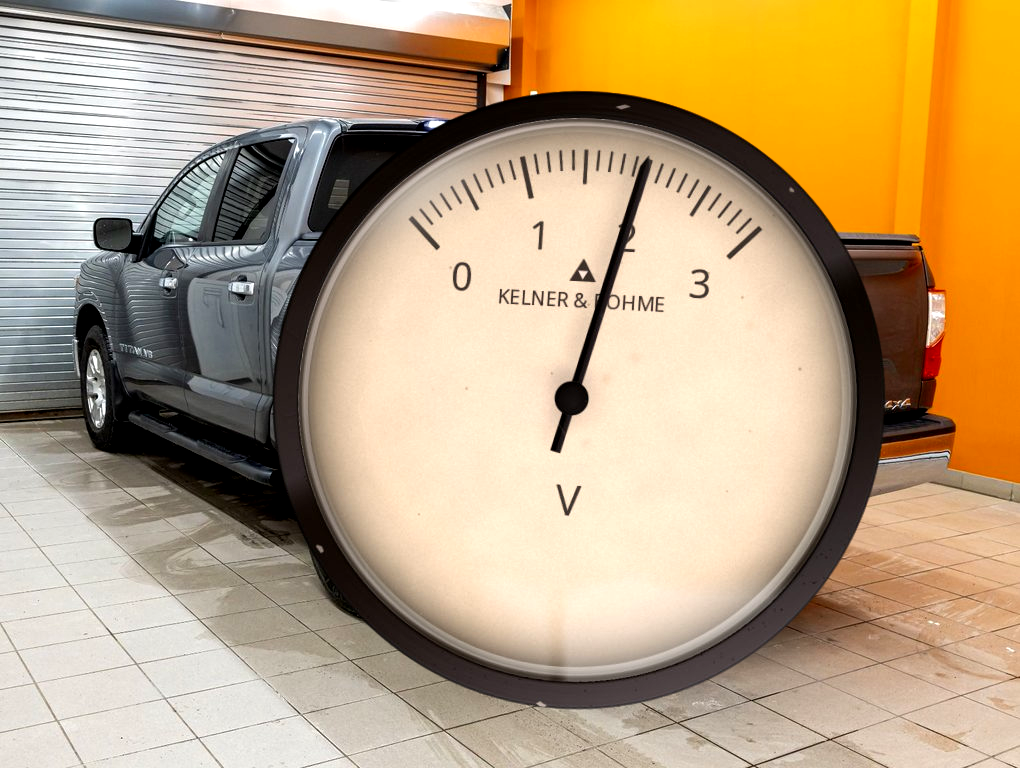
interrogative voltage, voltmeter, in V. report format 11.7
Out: 2
